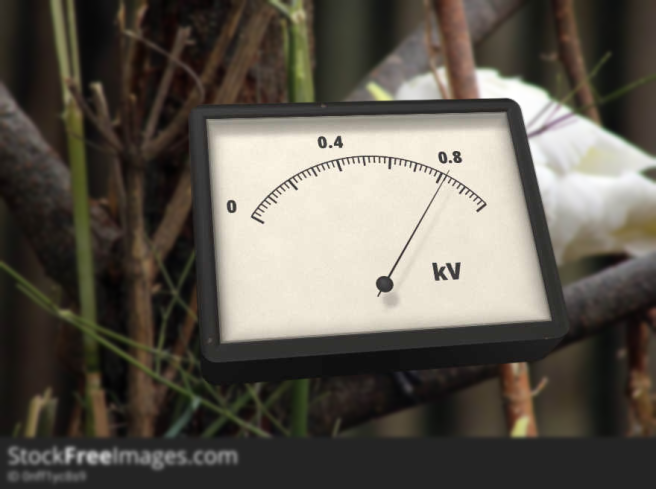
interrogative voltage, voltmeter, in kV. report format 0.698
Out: 0.82
